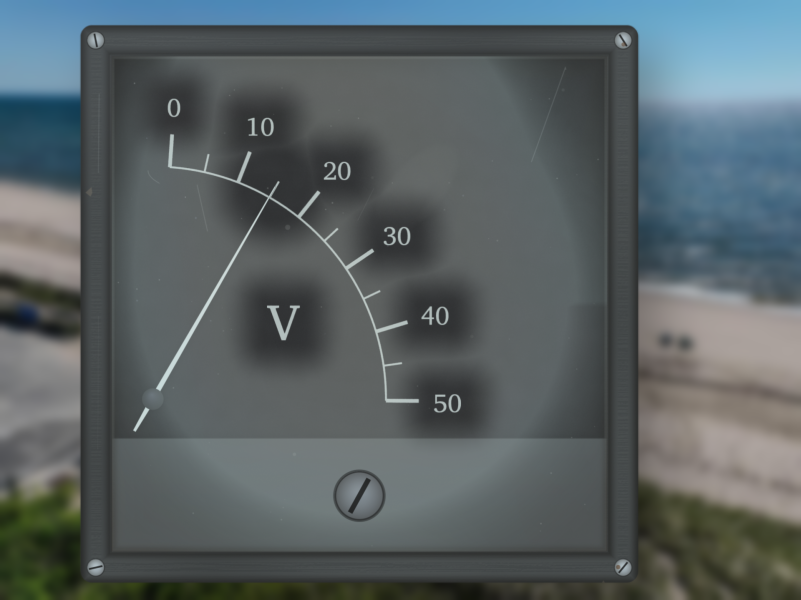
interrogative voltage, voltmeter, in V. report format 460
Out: 15
